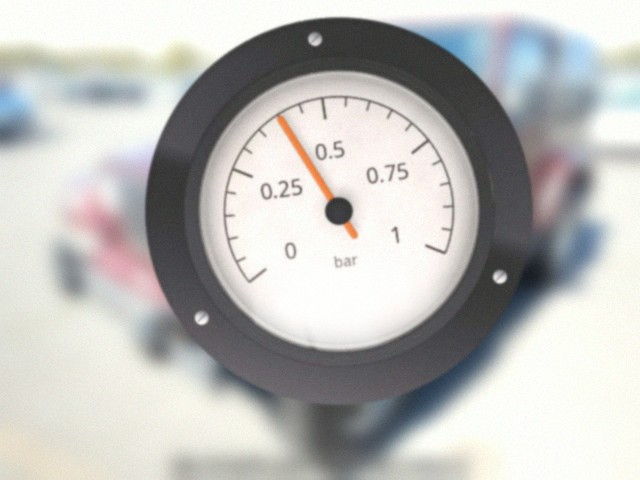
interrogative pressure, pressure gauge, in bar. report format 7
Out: 0.4
